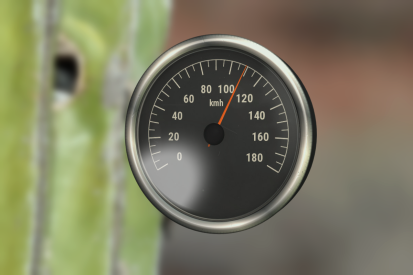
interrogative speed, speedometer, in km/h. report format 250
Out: 110
